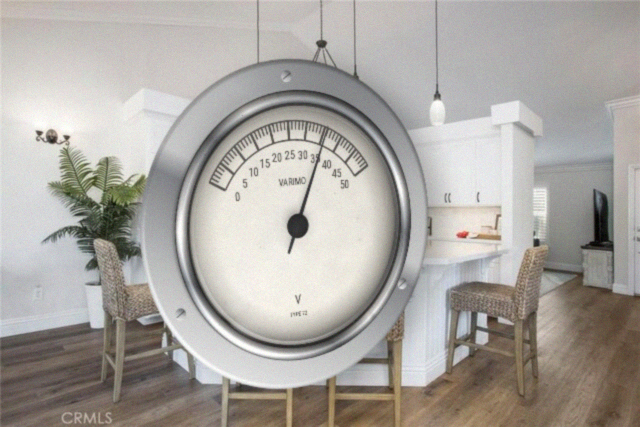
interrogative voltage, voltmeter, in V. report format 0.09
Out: 35
